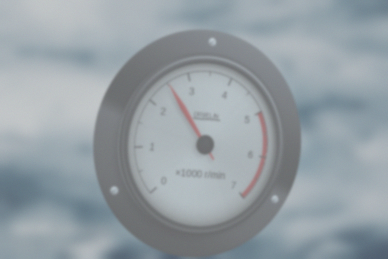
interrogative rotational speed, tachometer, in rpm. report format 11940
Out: 2500
